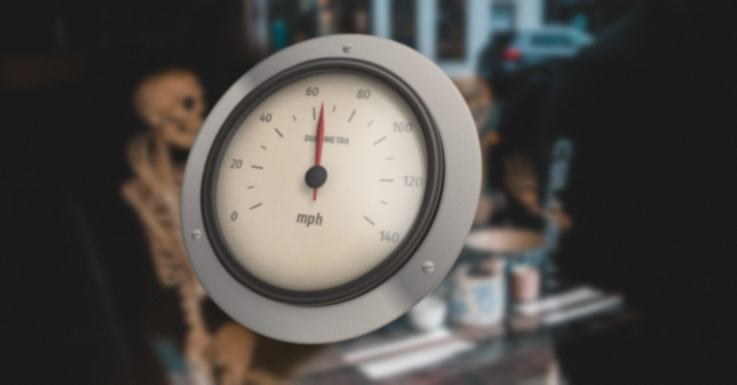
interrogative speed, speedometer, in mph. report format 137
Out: 65
